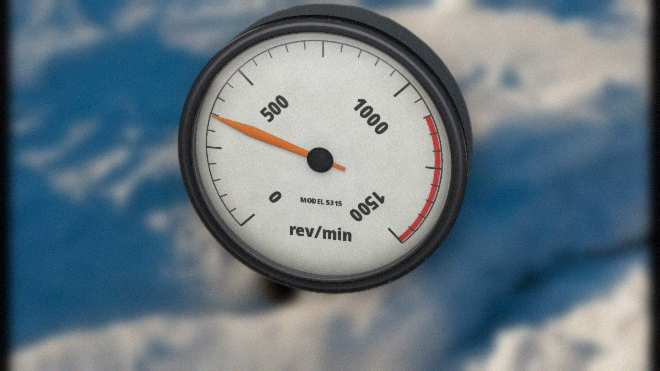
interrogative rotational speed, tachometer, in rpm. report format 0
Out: 350
